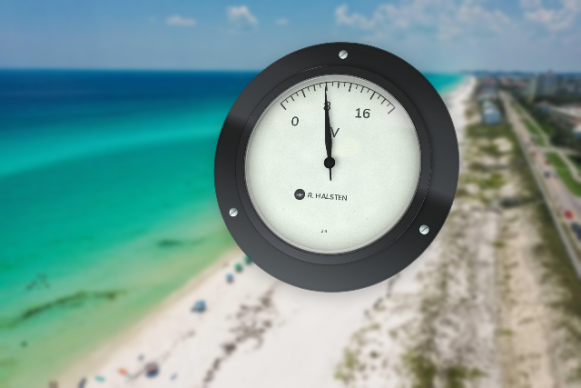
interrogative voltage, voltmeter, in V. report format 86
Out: 8
